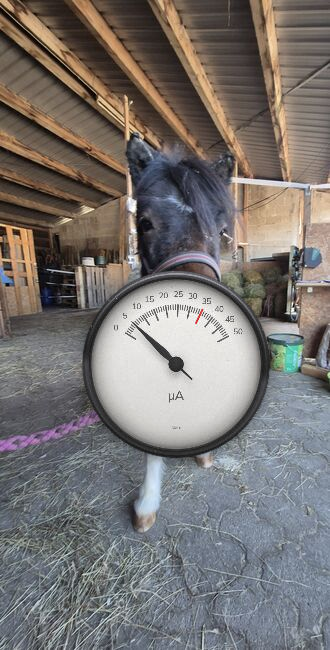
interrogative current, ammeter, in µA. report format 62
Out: 5
